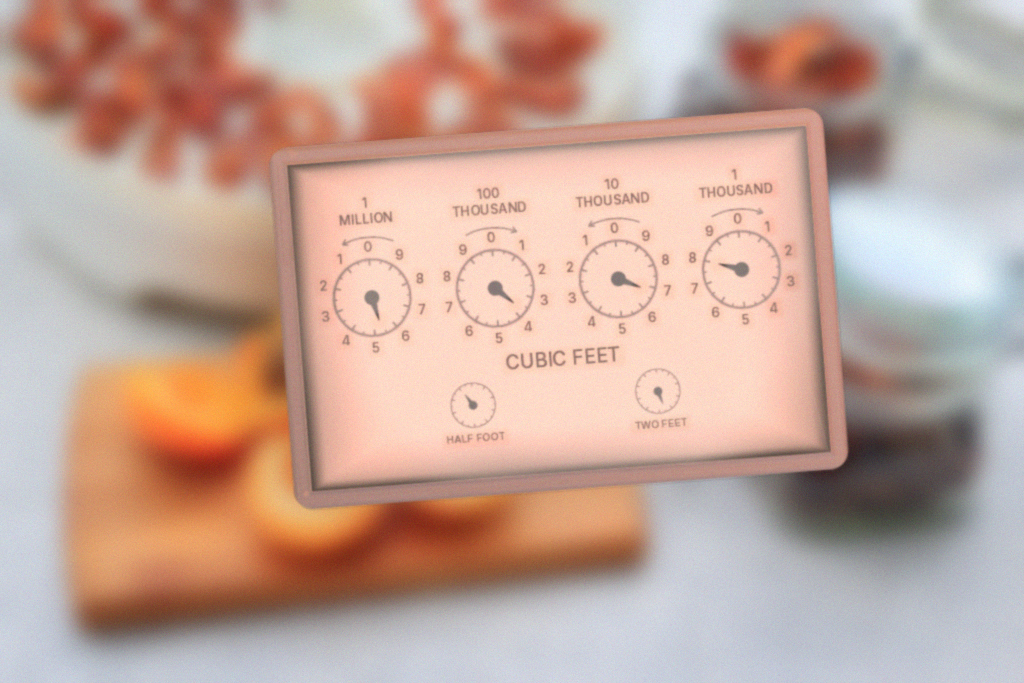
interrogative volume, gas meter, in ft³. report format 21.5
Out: 536800
